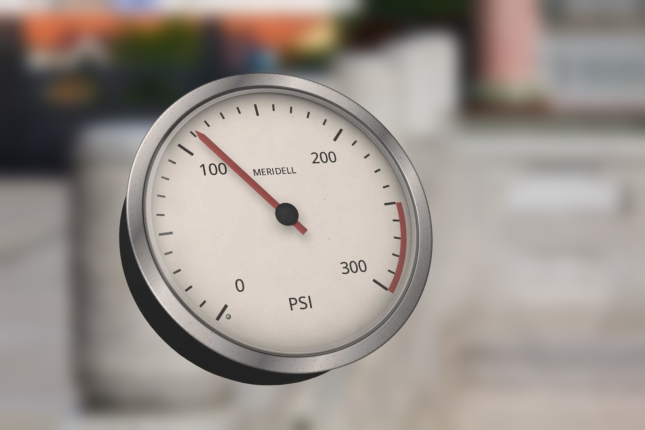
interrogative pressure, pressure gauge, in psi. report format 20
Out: 110
